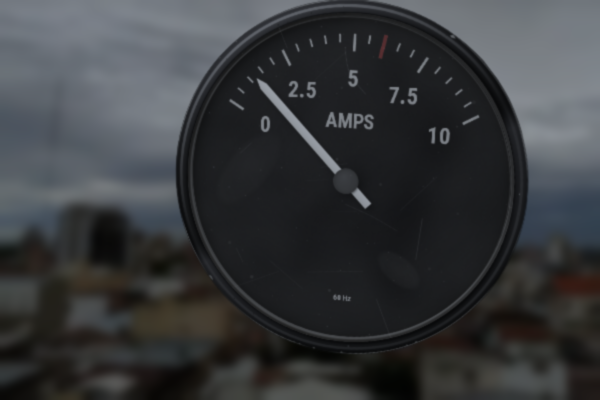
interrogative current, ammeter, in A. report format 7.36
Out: 1.25
